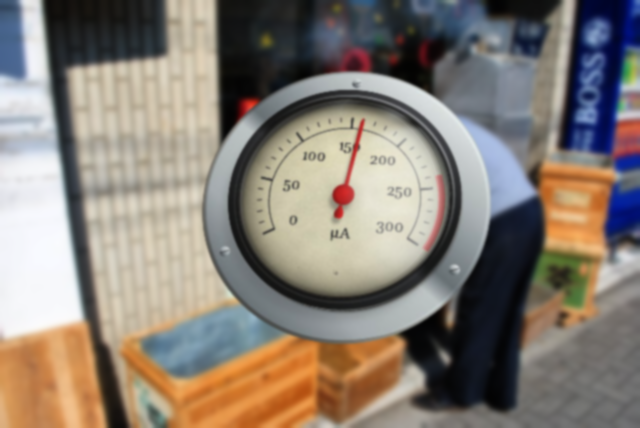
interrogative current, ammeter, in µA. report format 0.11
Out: 160
